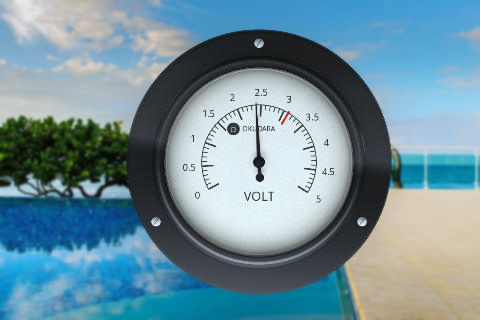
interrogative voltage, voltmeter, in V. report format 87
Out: 2.4
